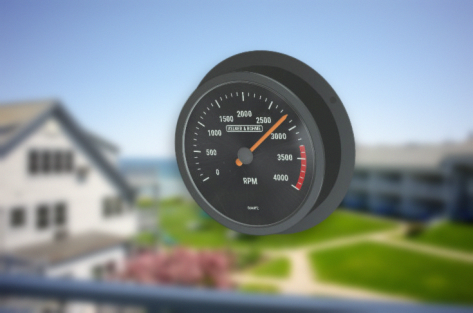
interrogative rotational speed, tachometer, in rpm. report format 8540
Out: 2800
